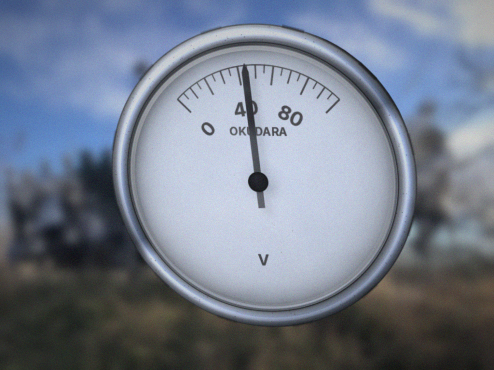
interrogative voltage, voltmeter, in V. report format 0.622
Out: 45
